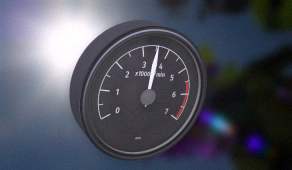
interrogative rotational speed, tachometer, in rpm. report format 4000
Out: 3500
